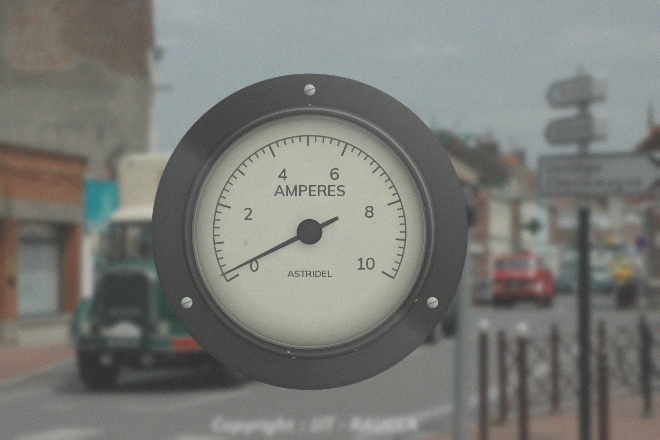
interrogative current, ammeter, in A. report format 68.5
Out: 0.2
